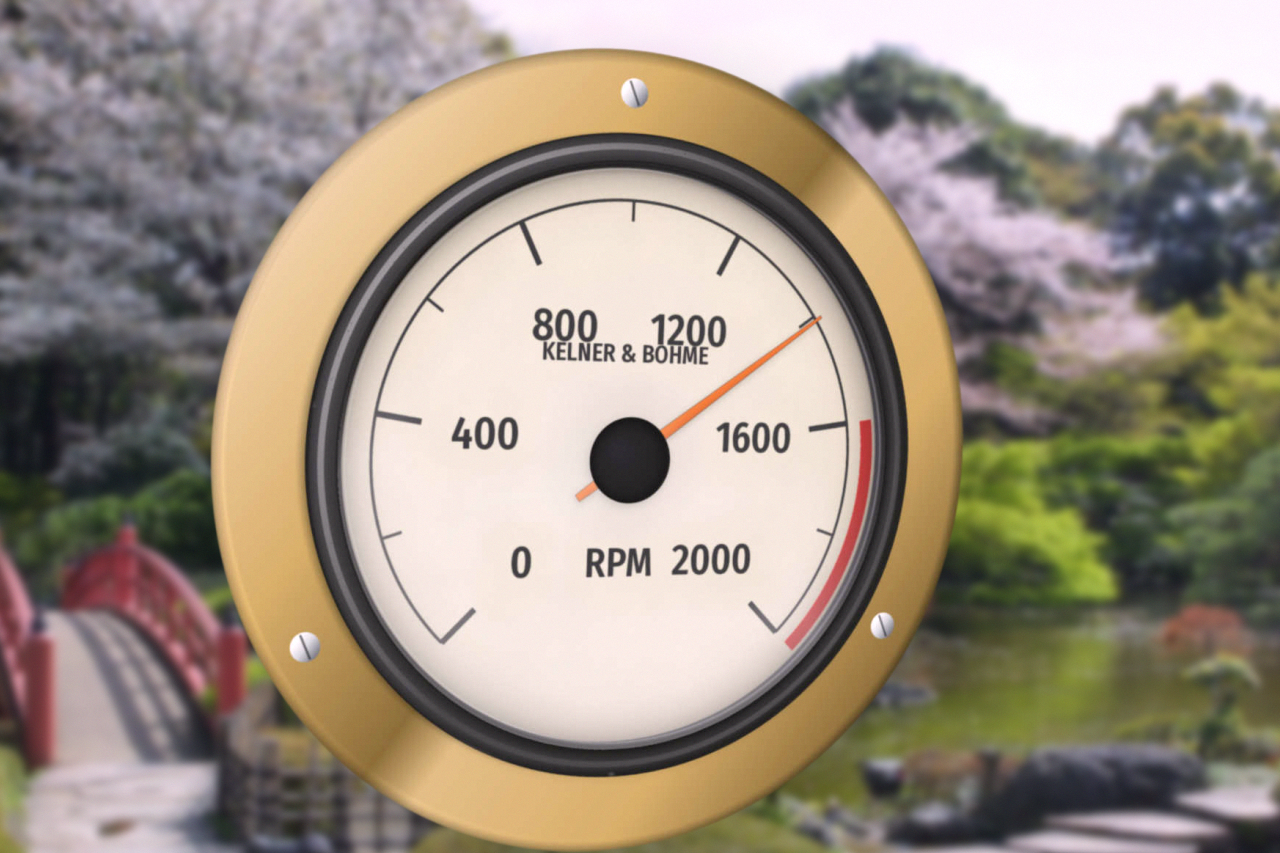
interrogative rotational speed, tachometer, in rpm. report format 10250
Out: 1400
